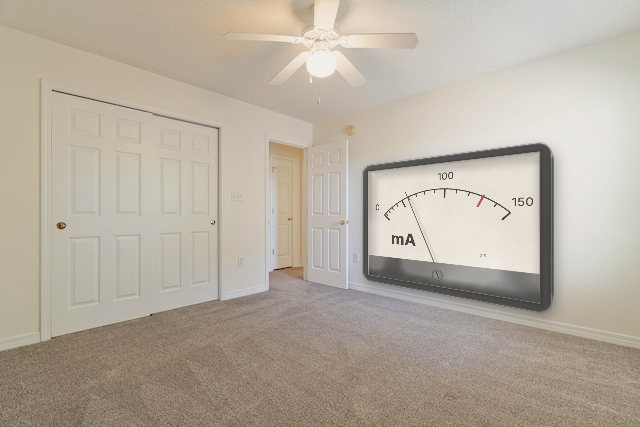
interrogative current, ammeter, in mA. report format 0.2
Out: 60
